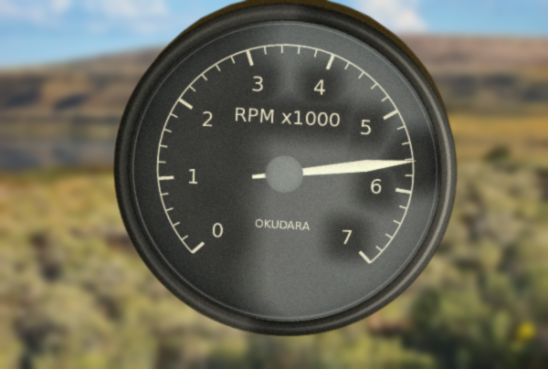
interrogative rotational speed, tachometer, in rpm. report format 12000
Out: 5600
